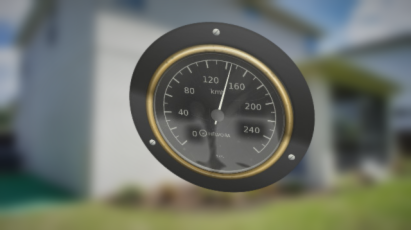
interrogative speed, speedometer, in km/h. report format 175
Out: 145
